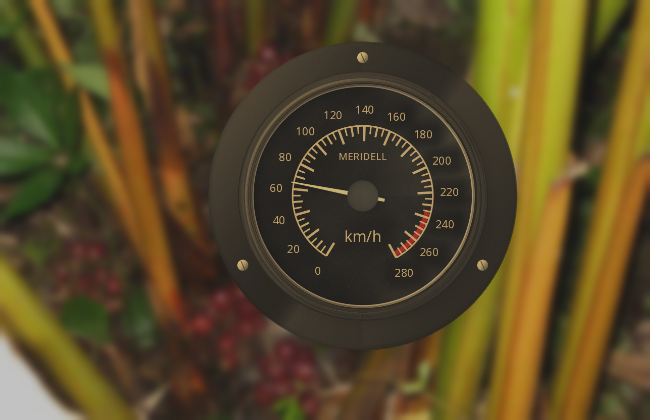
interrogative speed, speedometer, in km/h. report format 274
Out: 65
